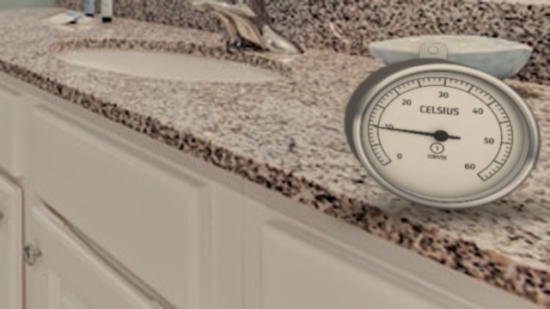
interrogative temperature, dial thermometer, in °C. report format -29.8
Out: 10
